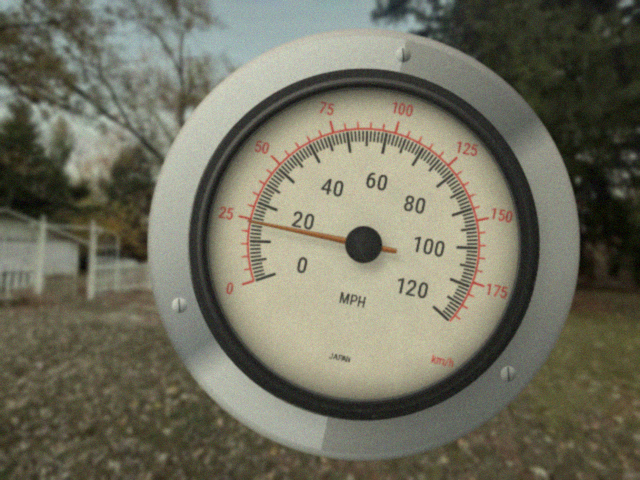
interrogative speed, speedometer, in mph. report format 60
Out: 15
